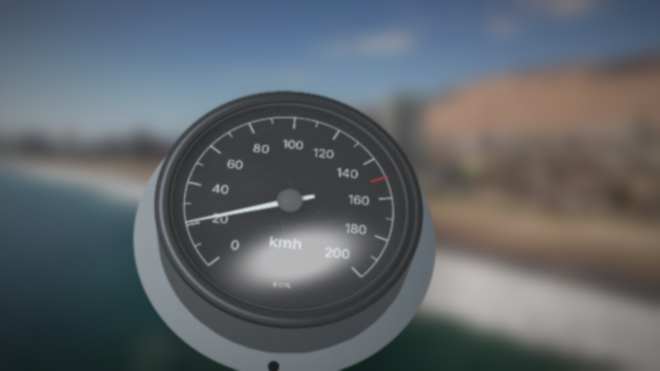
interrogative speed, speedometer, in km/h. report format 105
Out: 20
